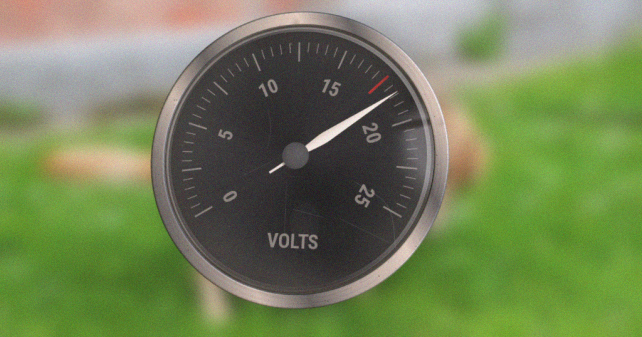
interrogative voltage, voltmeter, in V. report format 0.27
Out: 18.5
